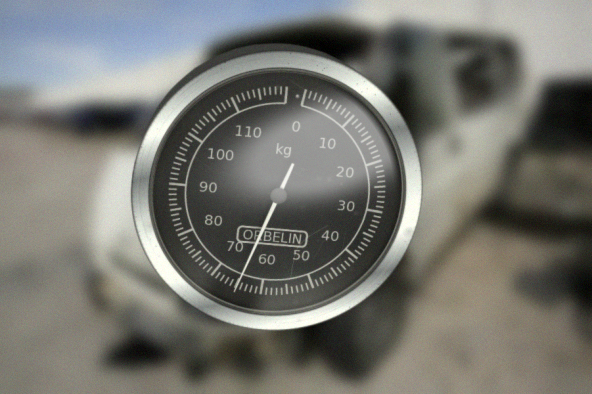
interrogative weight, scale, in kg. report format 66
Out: 65
